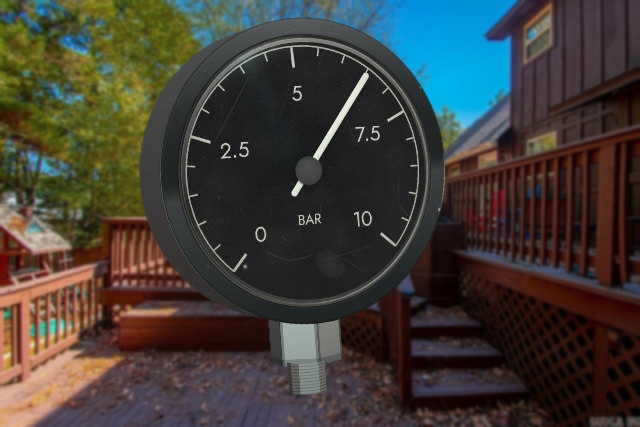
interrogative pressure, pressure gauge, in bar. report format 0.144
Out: 6.5
